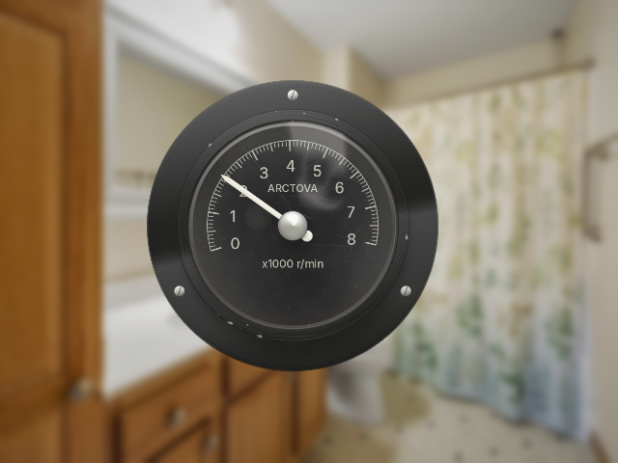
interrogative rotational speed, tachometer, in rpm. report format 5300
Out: 2000
